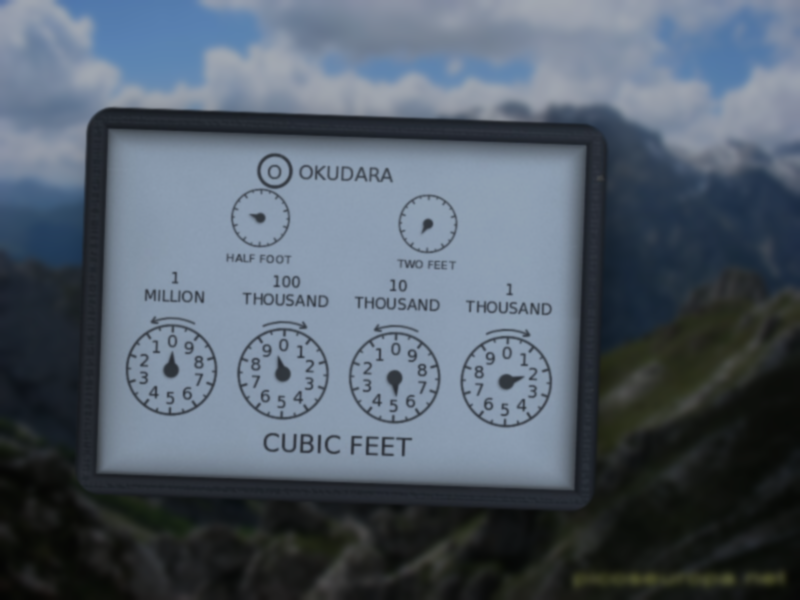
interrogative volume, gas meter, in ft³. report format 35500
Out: 995200
